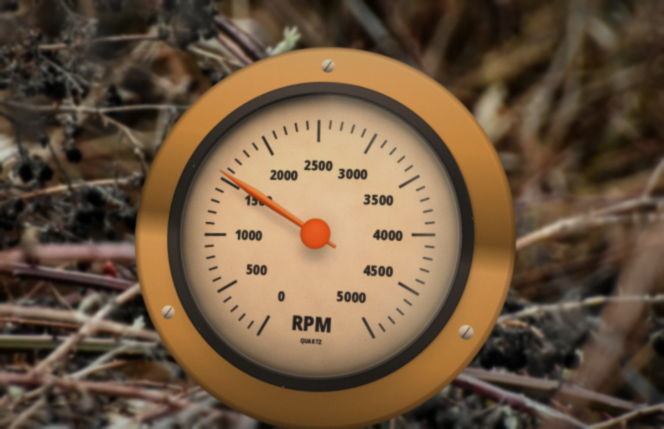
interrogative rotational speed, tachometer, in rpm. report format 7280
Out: 1550
